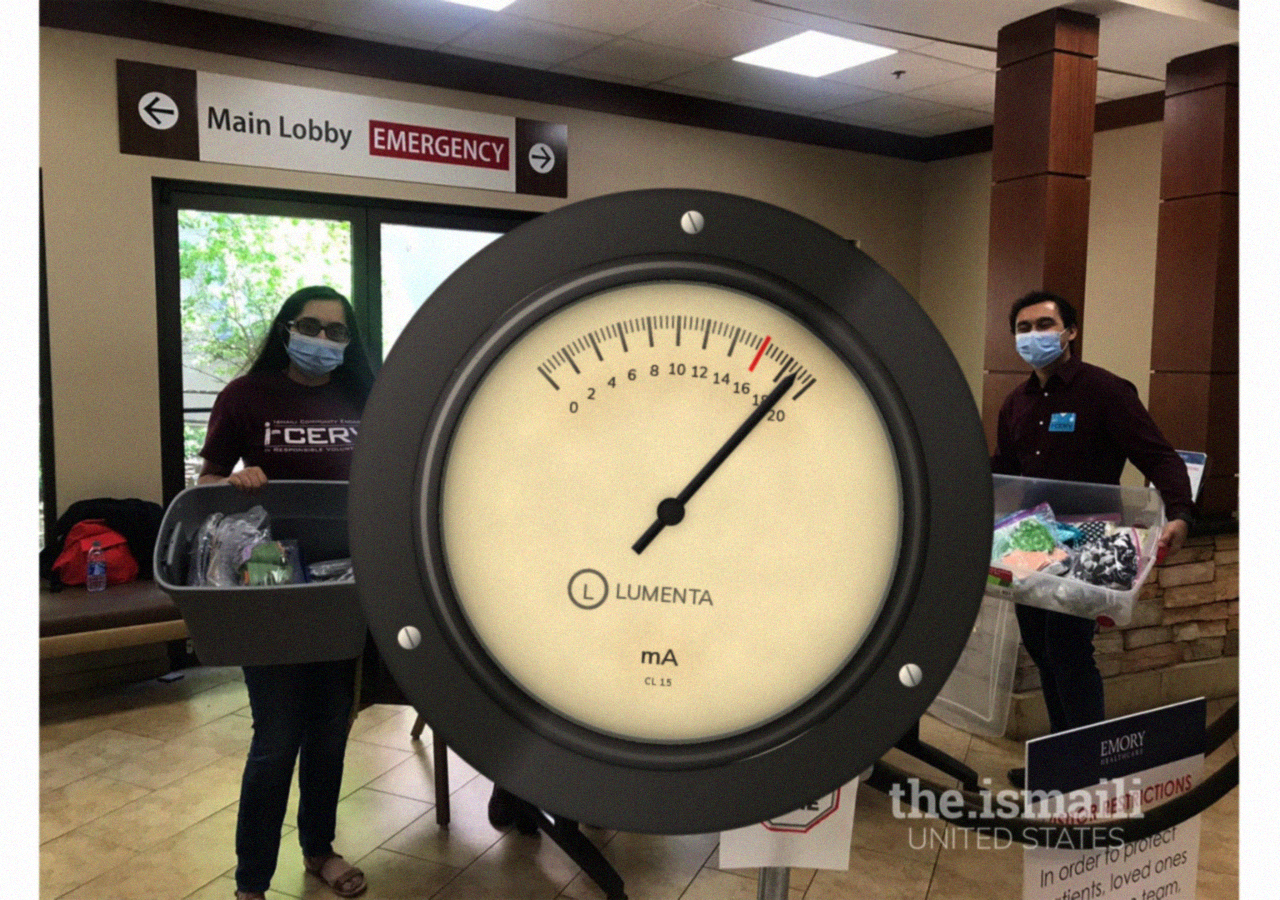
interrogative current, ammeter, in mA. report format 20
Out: 18.8
